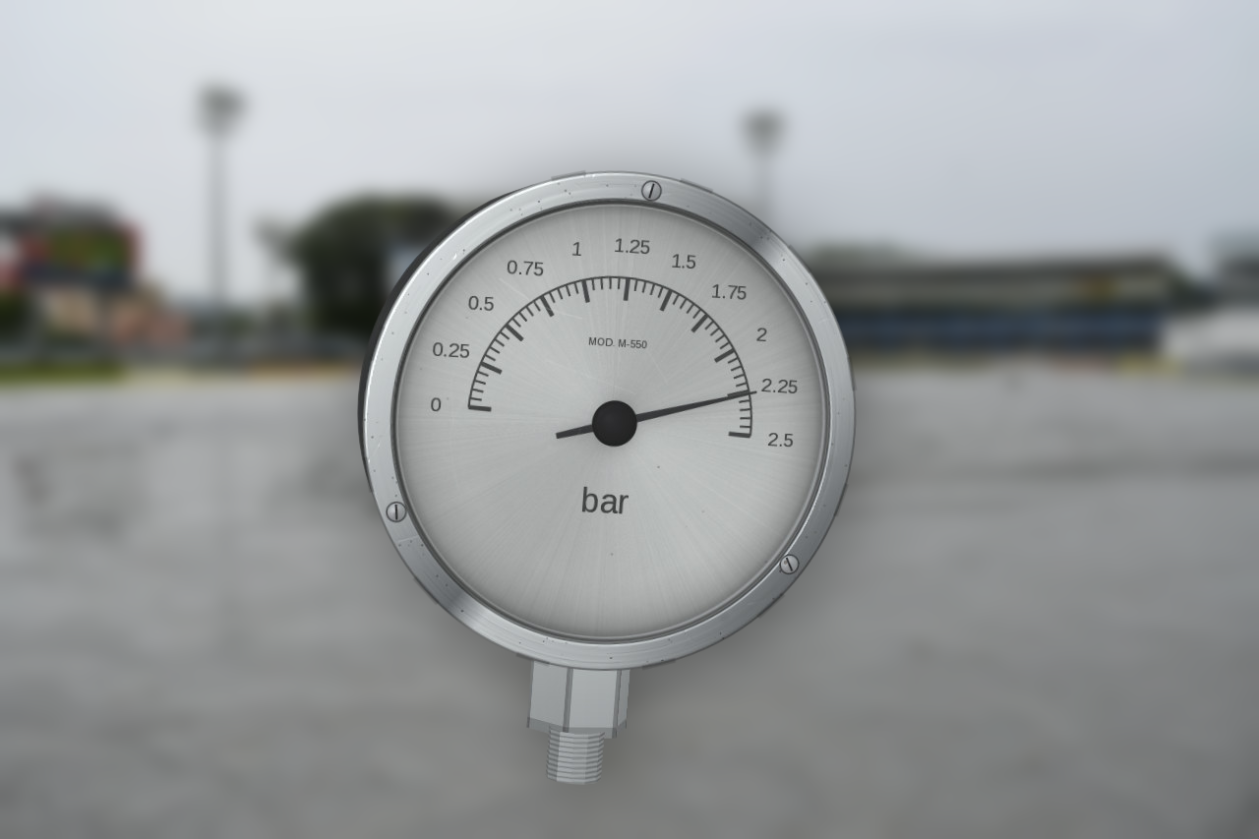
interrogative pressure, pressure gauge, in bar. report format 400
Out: 2.25
